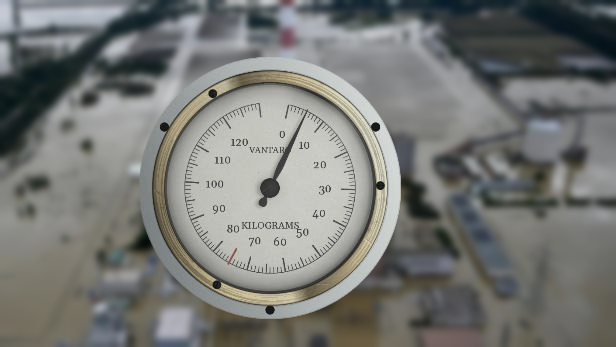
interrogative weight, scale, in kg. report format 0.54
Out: 5
